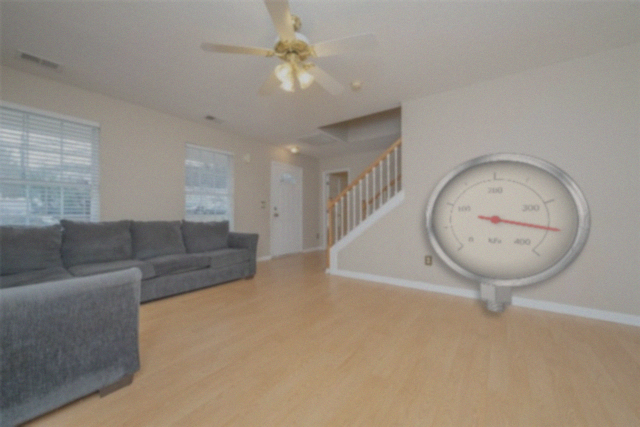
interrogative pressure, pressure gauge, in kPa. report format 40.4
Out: 350
